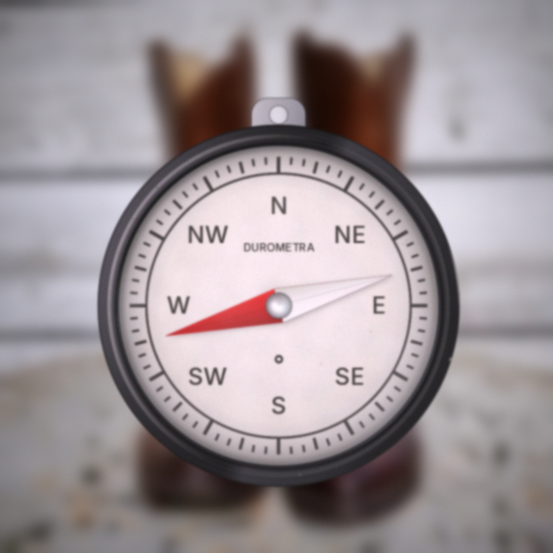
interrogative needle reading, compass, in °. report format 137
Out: 255
